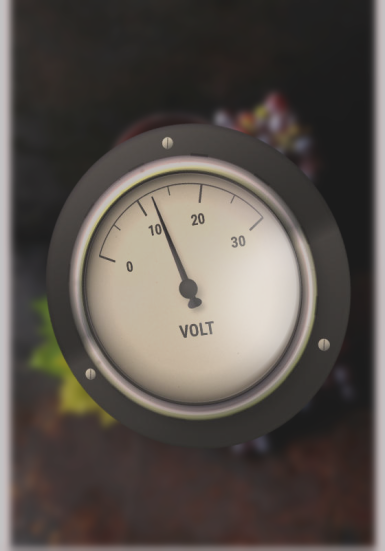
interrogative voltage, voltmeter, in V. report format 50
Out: 12.5
